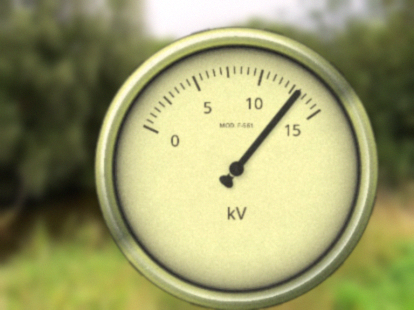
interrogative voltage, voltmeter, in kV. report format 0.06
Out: 13
